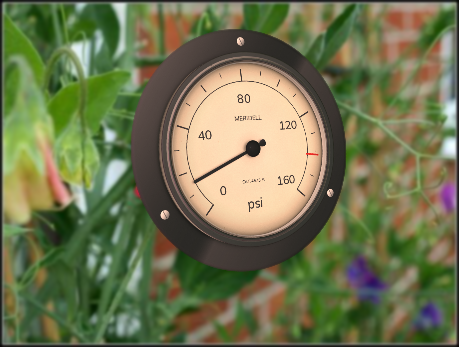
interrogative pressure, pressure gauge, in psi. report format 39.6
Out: 15
